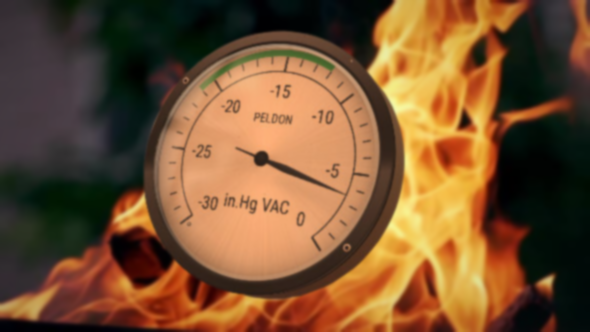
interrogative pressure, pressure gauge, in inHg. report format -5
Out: -3.5
